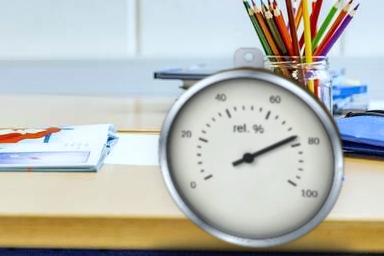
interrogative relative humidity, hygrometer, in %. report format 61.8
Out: 76
